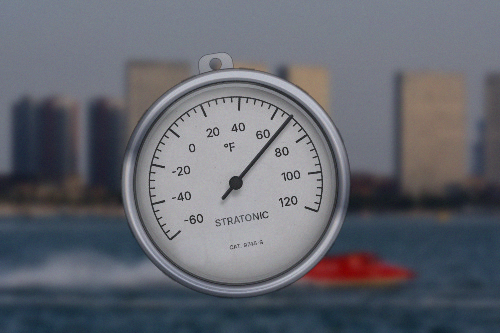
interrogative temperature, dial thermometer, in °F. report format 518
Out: 68
